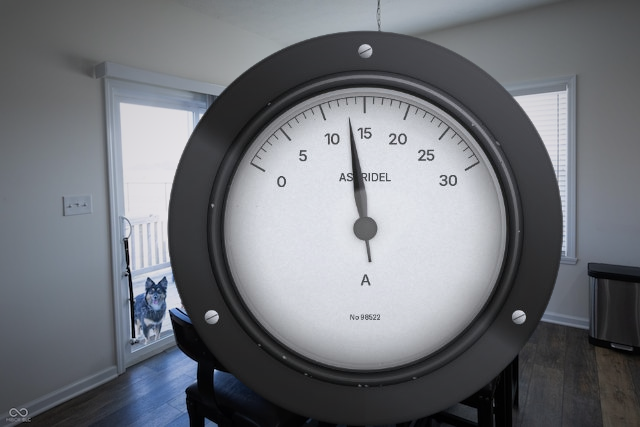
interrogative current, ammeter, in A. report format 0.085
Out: 13
